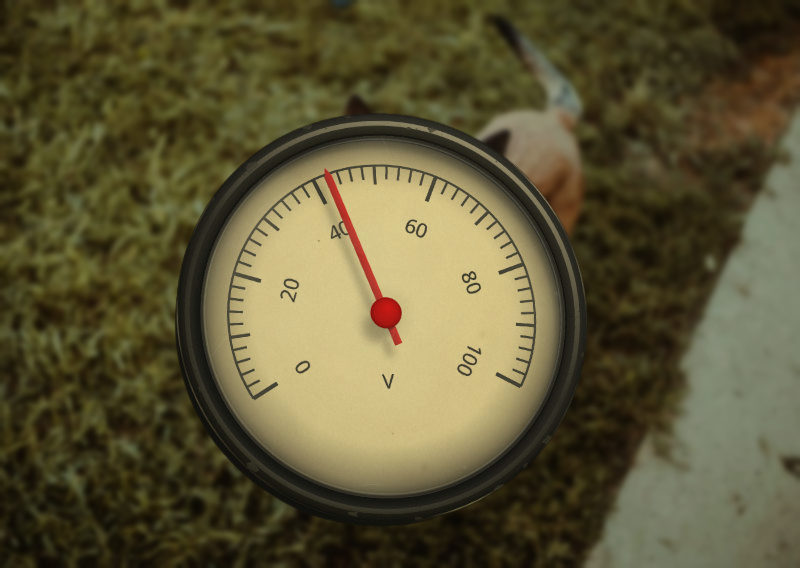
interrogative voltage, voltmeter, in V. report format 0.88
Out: 42
